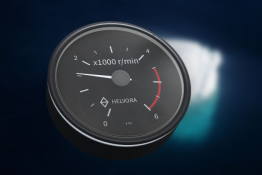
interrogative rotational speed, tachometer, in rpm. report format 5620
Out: 1500
